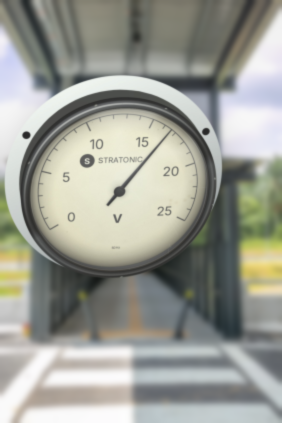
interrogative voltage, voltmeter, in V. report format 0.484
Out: 16.5
